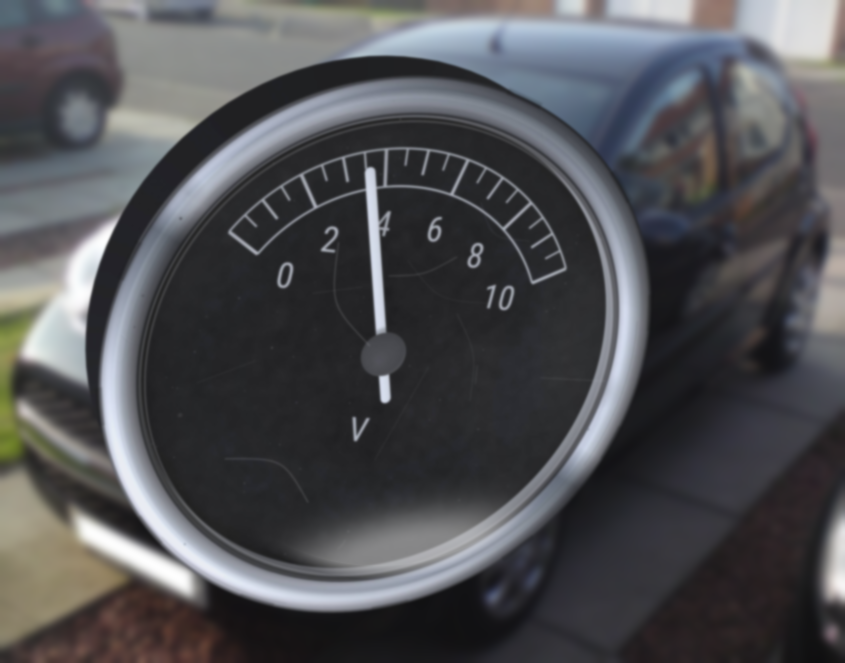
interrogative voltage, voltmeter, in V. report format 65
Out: 3.5
